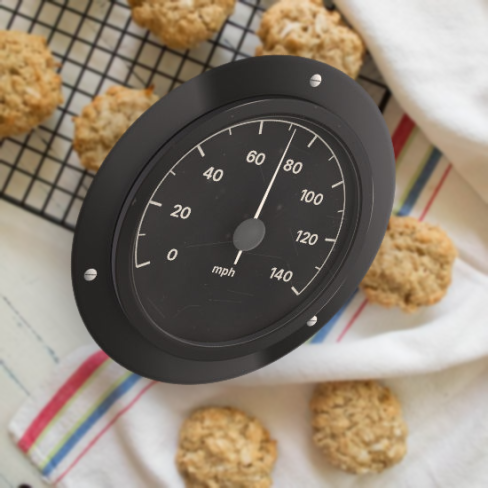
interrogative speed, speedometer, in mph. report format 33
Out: 70
